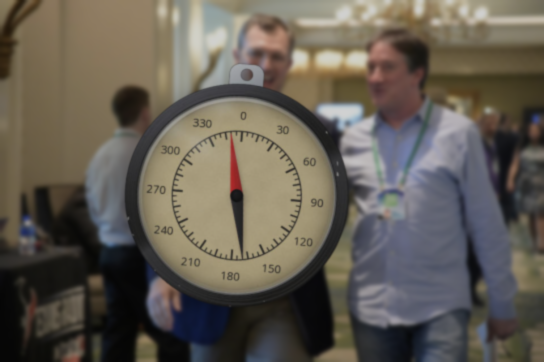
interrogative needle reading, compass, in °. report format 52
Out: 350
